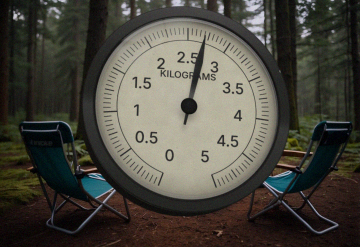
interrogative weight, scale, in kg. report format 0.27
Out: 2.7
